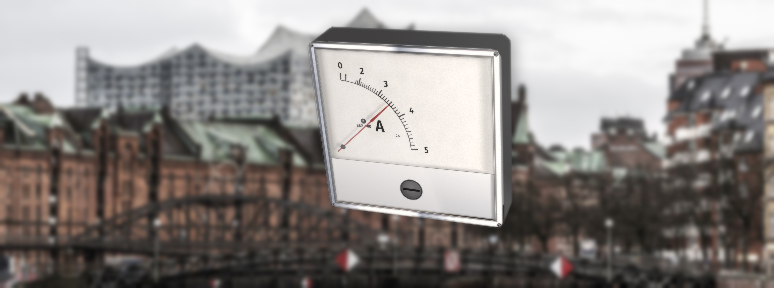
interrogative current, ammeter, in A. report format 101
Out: 3.5
